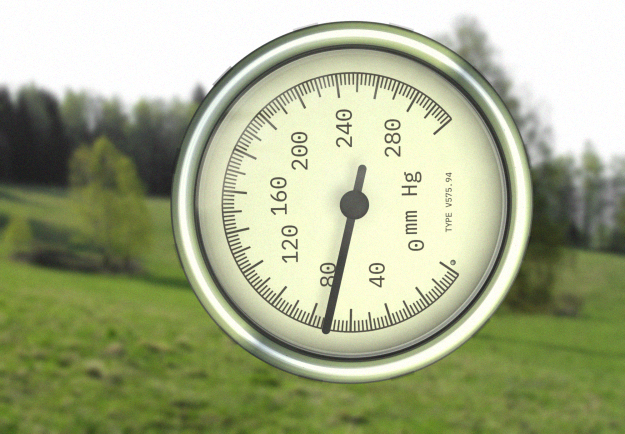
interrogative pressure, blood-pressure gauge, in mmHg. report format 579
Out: 72
